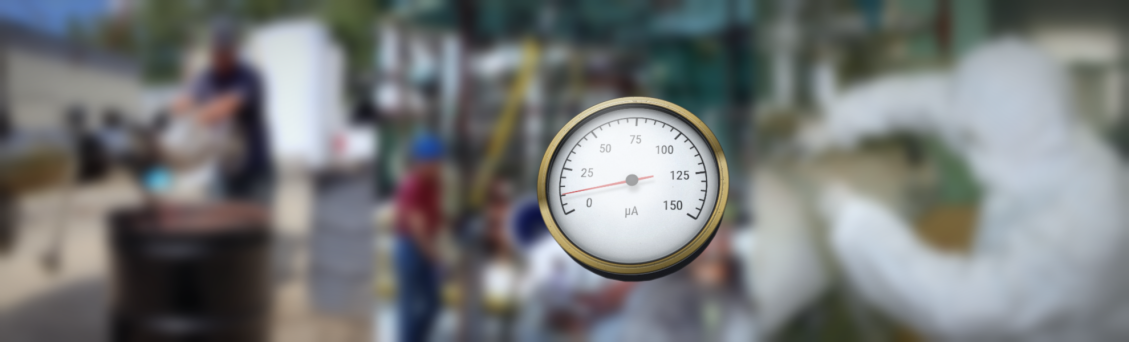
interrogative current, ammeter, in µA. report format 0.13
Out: 10
